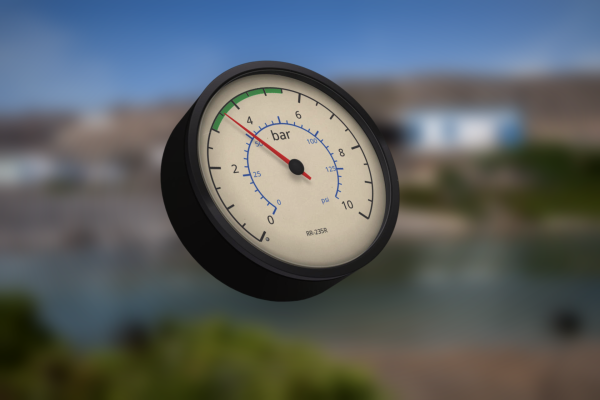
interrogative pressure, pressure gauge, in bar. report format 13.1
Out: 3.5
